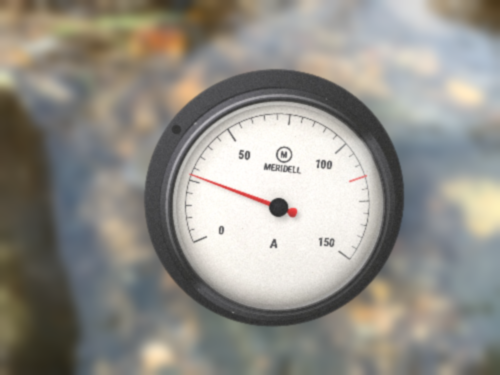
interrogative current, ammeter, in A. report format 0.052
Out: 27.5
